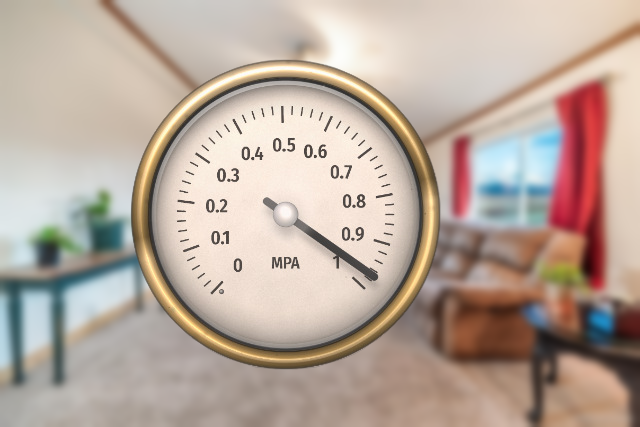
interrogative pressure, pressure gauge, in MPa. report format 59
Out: 0.97
